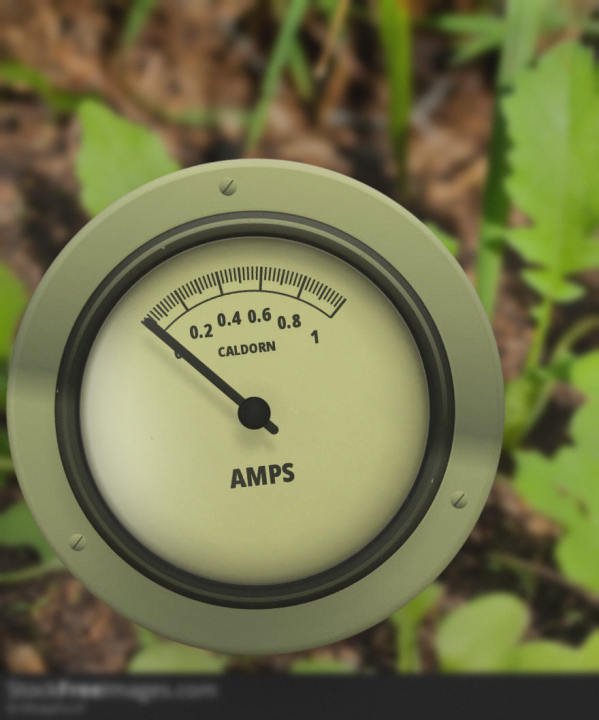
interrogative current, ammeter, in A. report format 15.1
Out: 0.02
